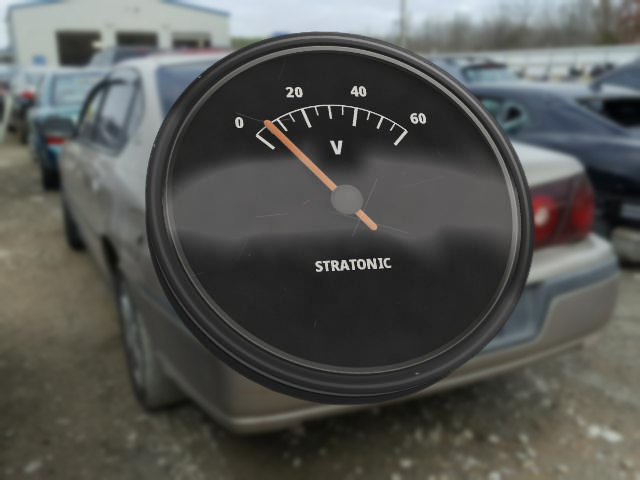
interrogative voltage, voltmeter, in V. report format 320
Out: 5
